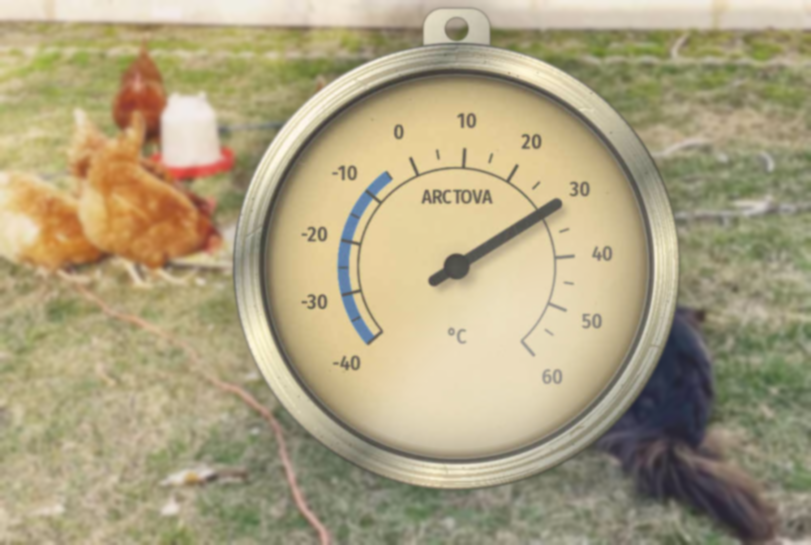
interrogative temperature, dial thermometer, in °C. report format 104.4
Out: 30
